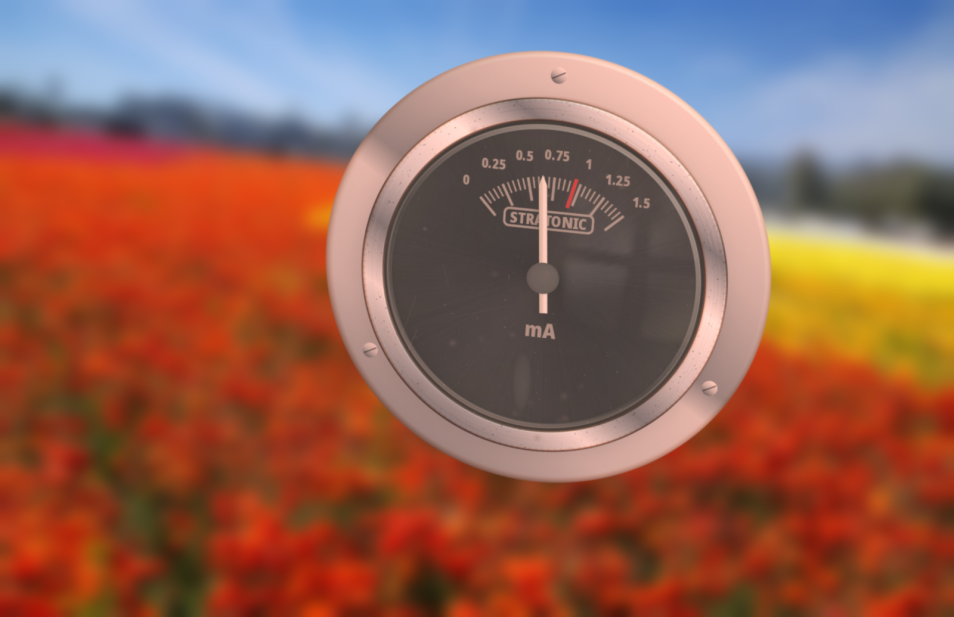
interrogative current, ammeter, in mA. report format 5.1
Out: 0.65
